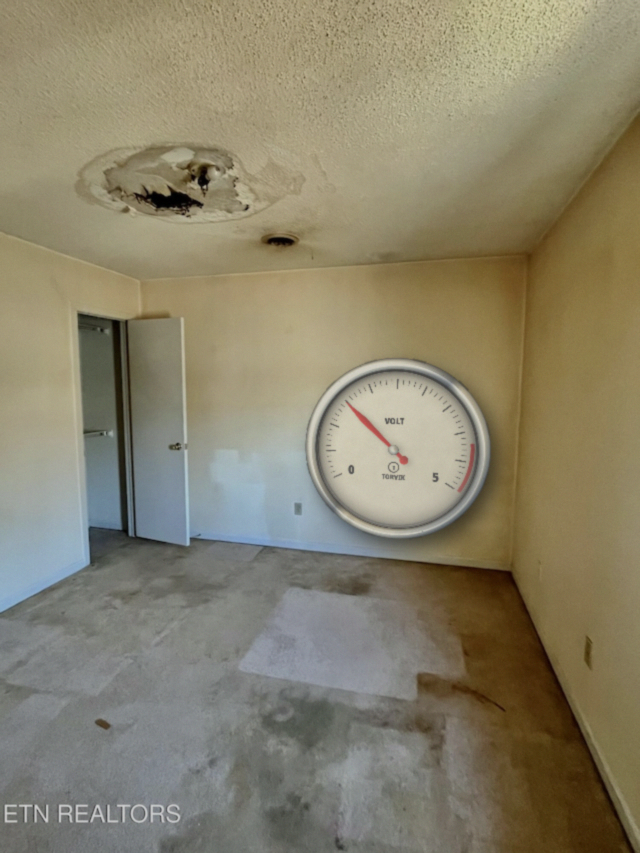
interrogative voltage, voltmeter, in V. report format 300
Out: 1.5
